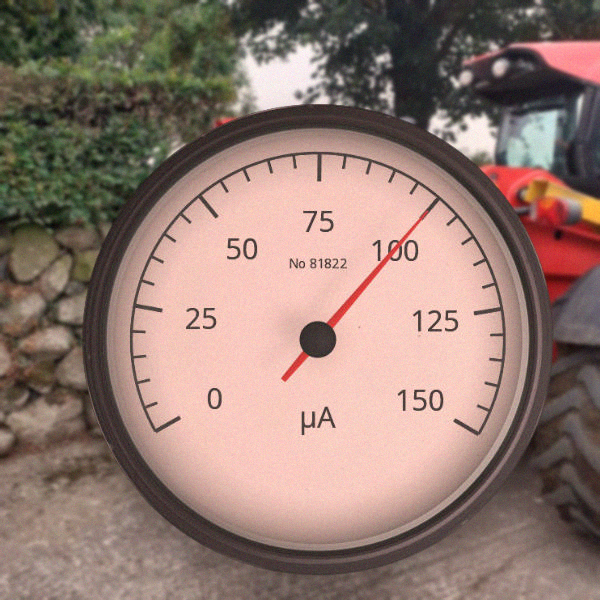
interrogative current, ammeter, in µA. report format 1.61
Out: 100
